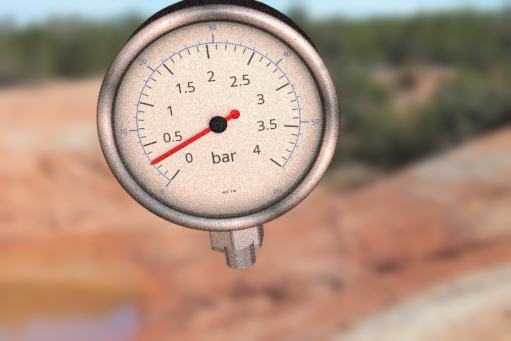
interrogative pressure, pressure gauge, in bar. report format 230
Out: 0.3
